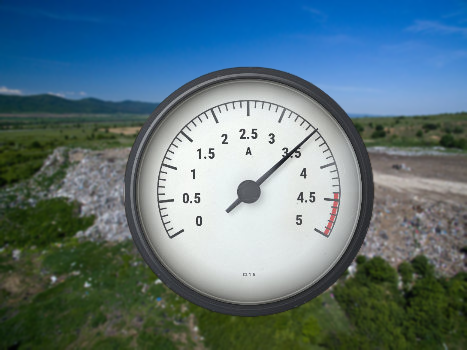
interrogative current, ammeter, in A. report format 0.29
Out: 3.5
